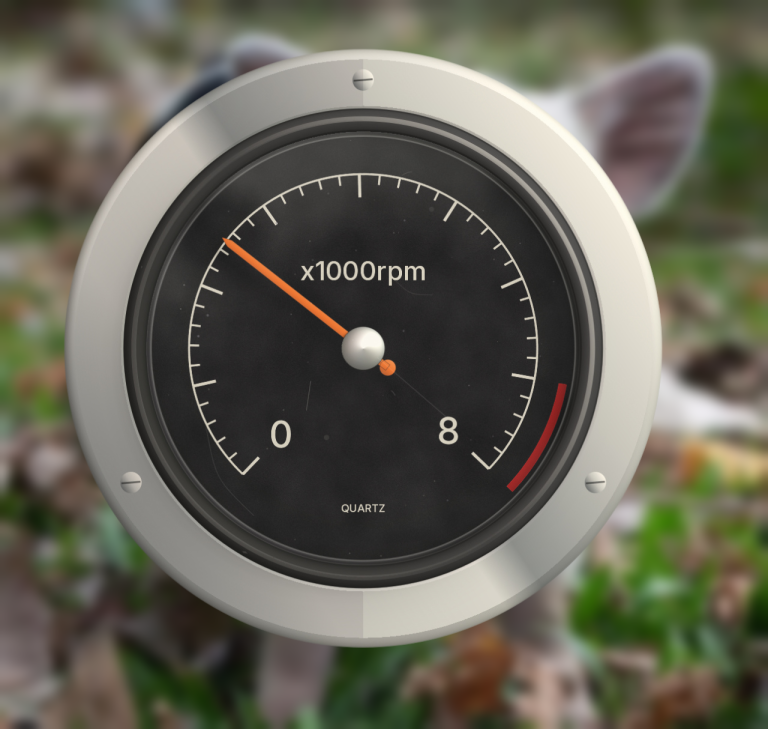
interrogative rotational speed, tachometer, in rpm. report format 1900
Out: 2500
